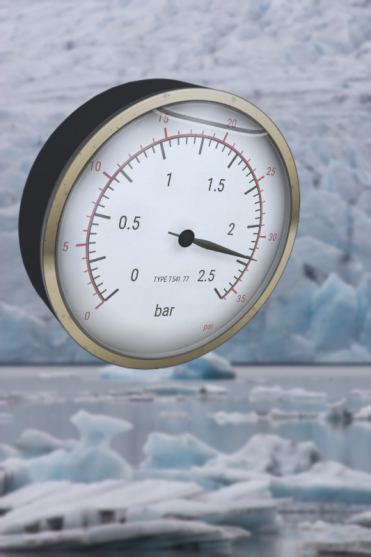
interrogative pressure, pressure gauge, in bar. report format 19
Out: 2.2
